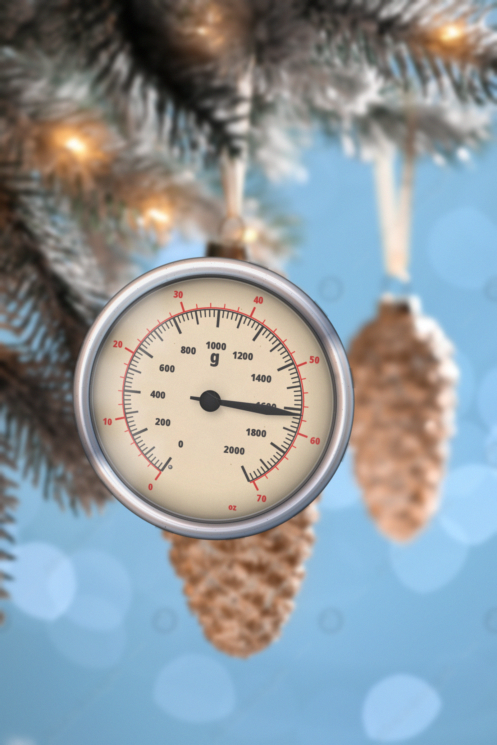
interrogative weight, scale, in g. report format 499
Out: 1620
